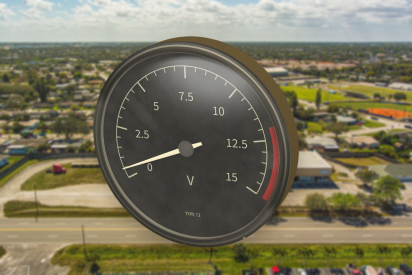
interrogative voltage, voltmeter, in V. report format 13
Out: 0.5
